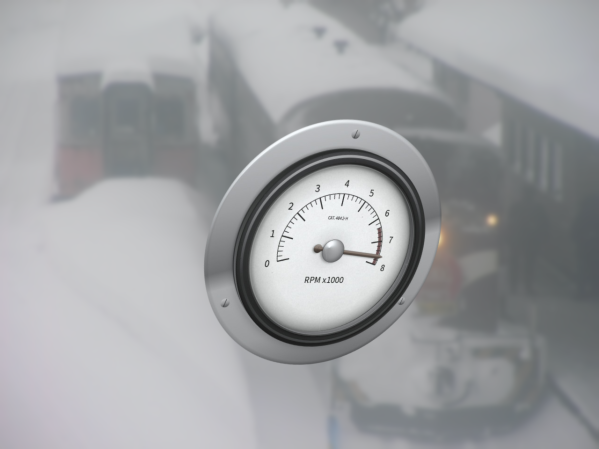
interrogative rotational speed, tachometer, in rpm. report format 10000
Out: 7600
